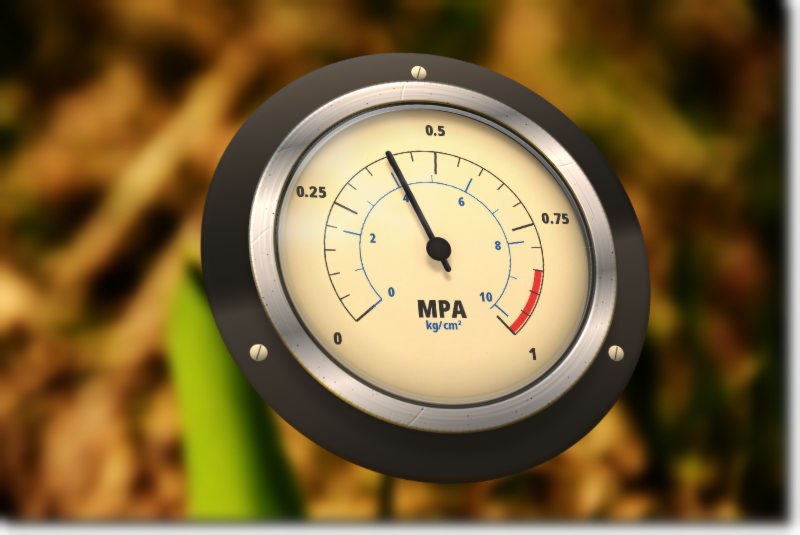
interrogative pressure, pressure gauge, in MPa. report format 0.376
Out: 0.4
